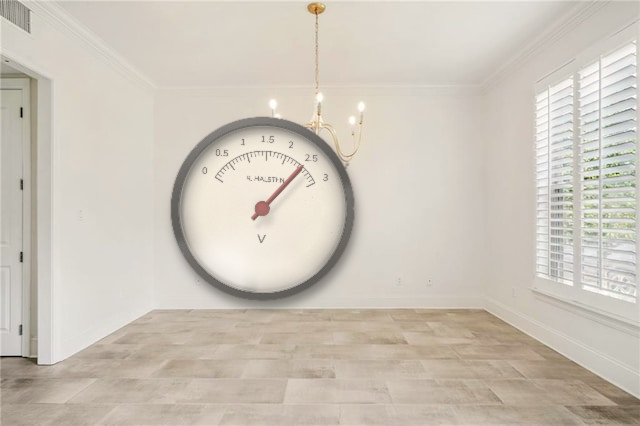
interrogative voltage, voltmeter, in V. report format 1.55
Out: 2.5
